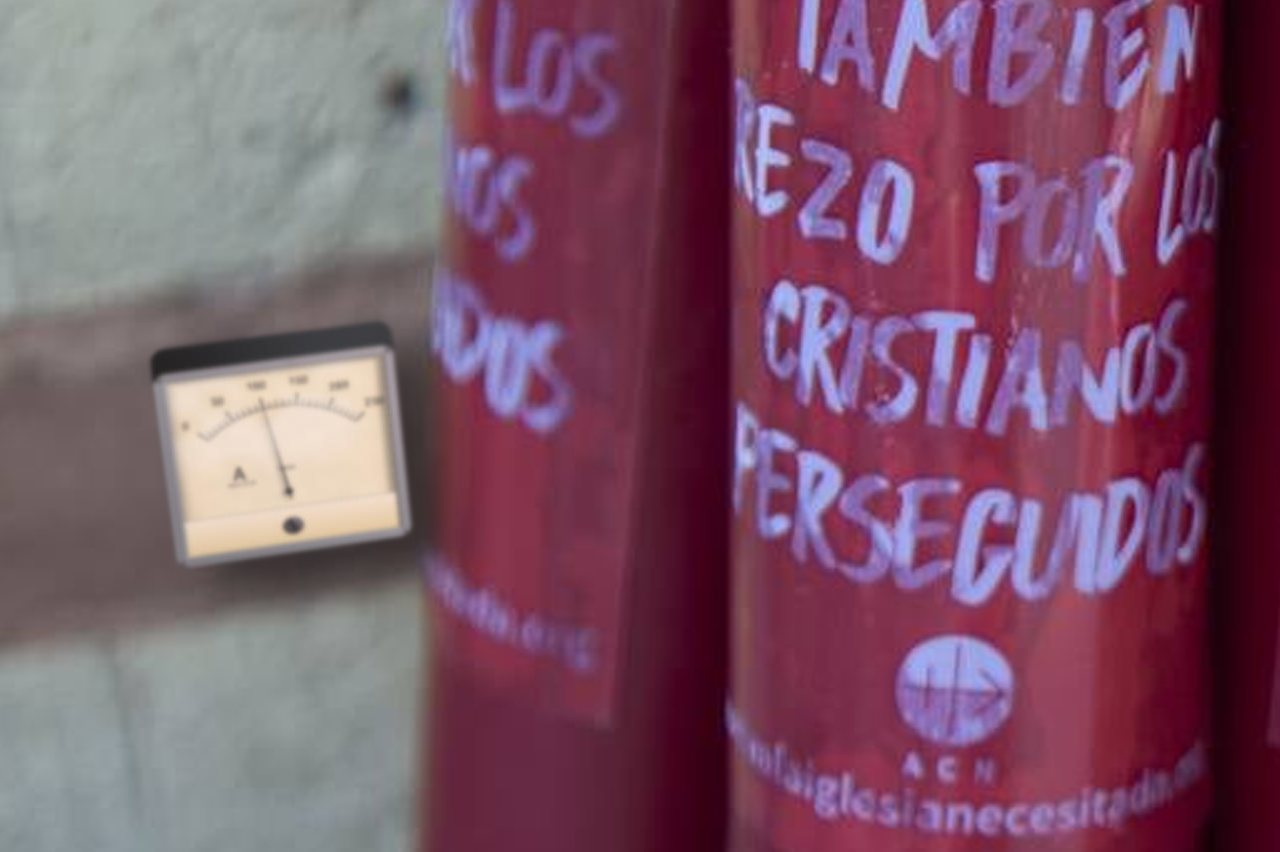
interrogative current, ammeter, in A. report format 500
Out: 100
